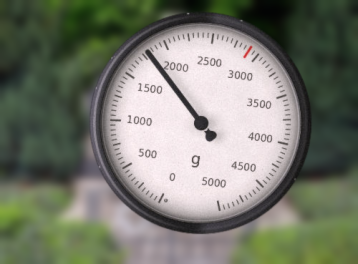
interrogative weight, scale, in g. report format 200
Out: 1800
